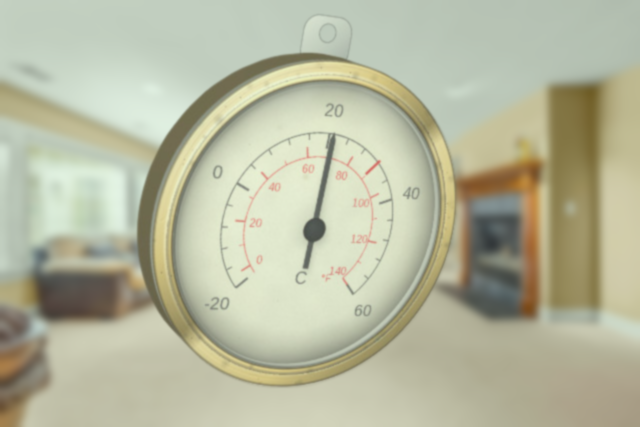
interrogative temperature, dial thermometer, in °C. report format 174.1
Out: 20
